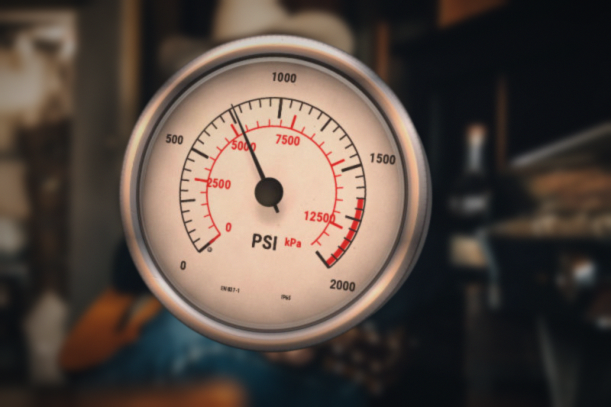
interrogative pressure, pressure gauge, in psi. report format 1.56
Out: 775
